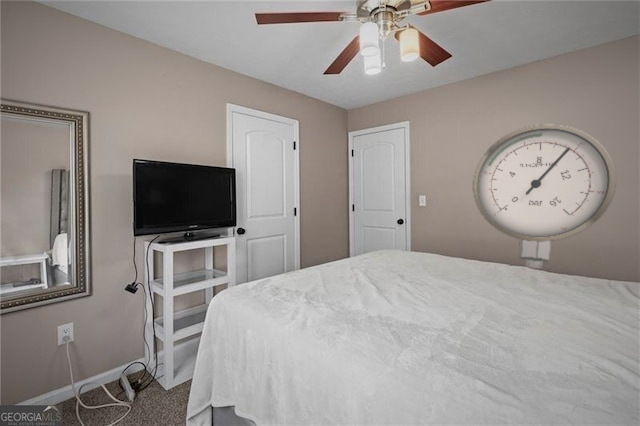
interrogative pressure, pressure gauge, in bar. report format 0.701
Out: 10
